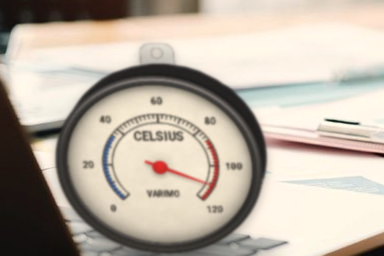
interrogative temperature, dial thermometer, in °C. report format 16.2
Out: 110
